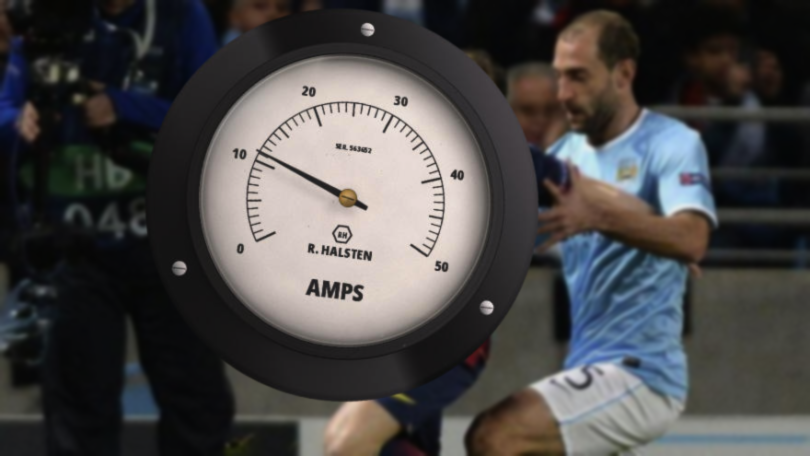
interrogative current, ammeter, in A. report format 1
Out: 11
